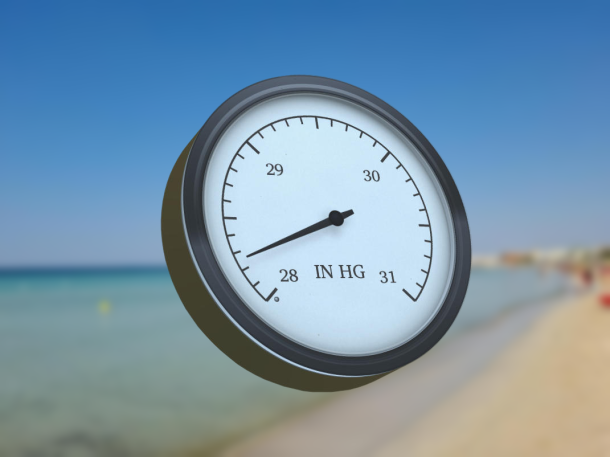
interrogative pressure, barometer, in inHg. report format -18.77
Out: 28.25
